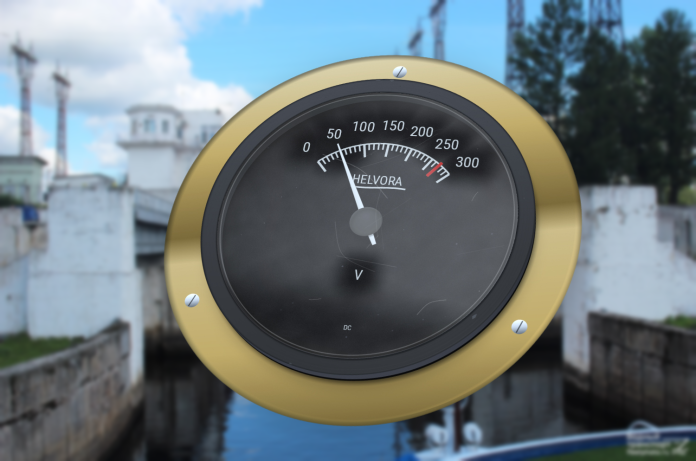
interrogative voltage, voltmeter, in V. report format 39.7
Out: 50
